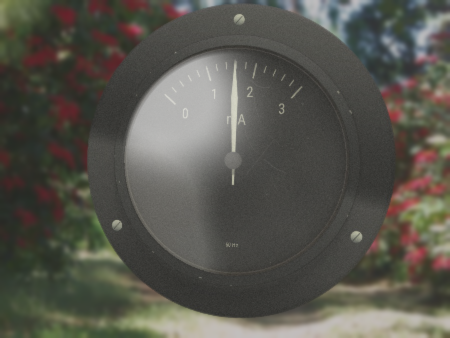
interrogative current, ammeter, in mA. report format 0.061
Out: 1.6
